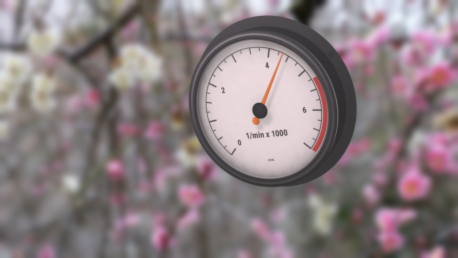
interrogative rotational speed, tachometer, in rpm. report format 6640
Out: 4375
